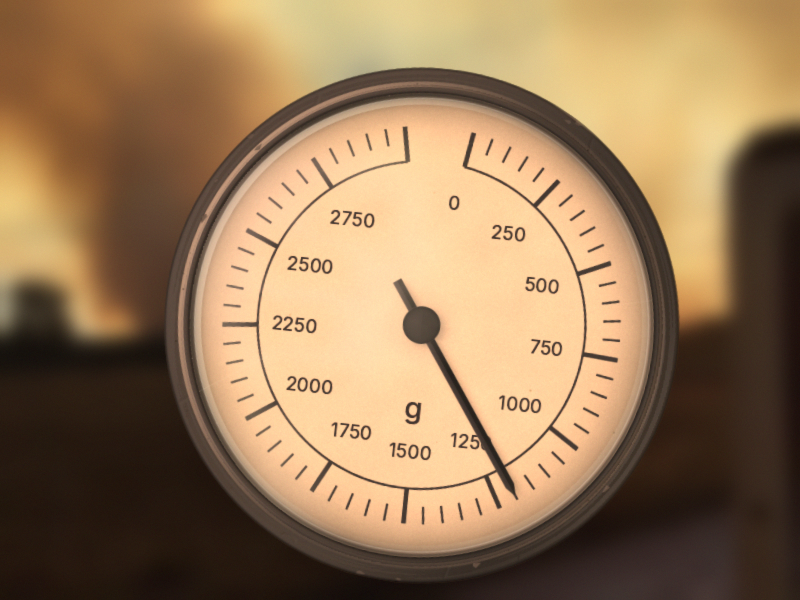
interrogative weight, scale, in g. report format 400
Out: 1200
